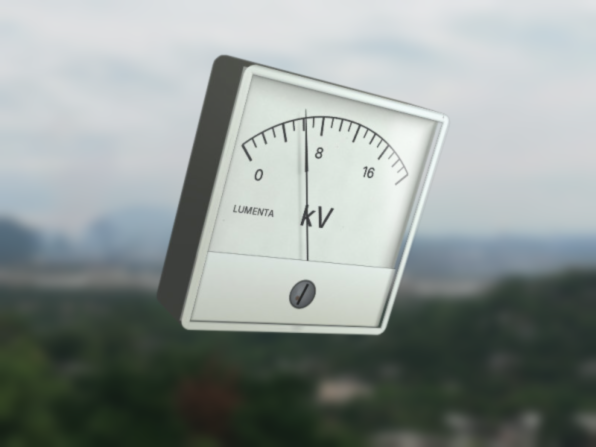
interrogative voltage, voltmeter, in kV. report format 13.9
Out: 6
